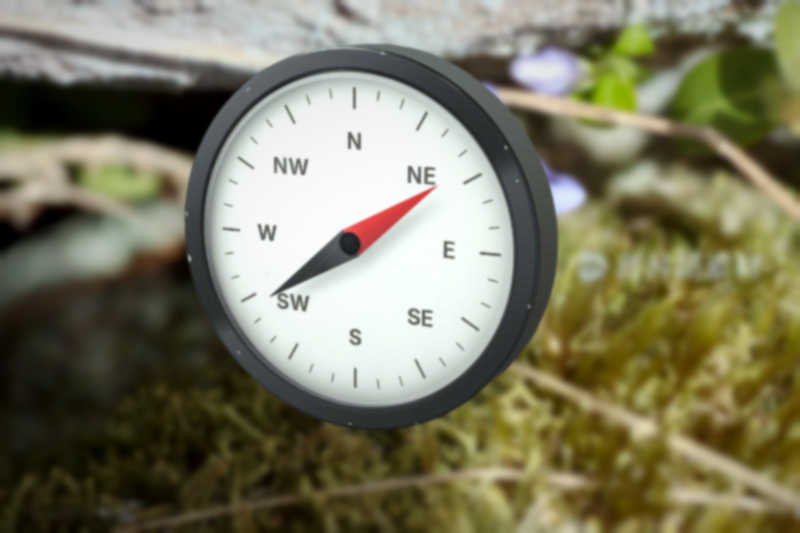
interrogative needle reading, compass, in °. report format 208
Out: 55
